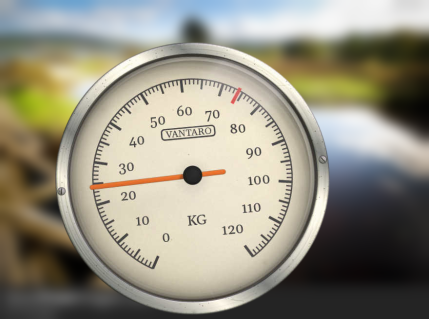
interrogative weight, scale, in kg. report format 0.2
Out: 24
